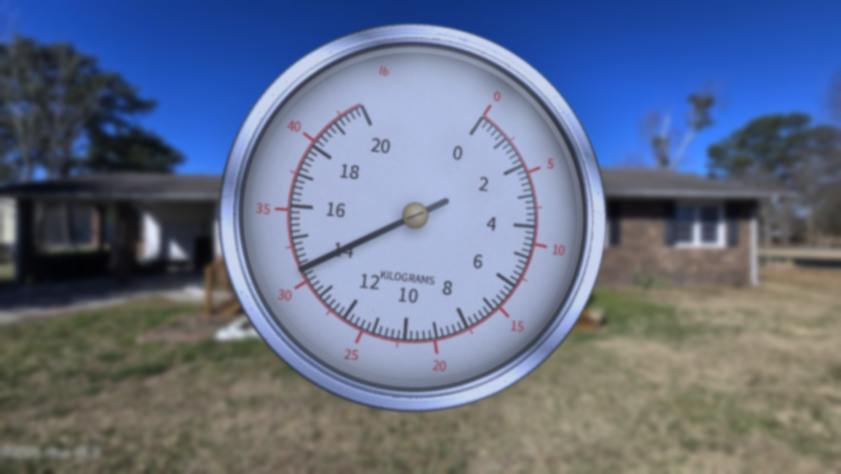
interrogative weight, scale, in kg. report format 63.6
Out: 14
